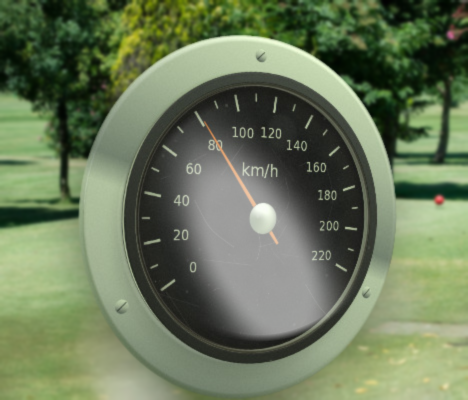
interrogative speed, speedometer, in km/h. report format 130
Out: 80
